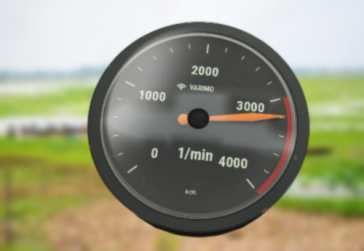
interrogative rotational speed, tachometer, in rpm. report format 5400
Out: 3200
